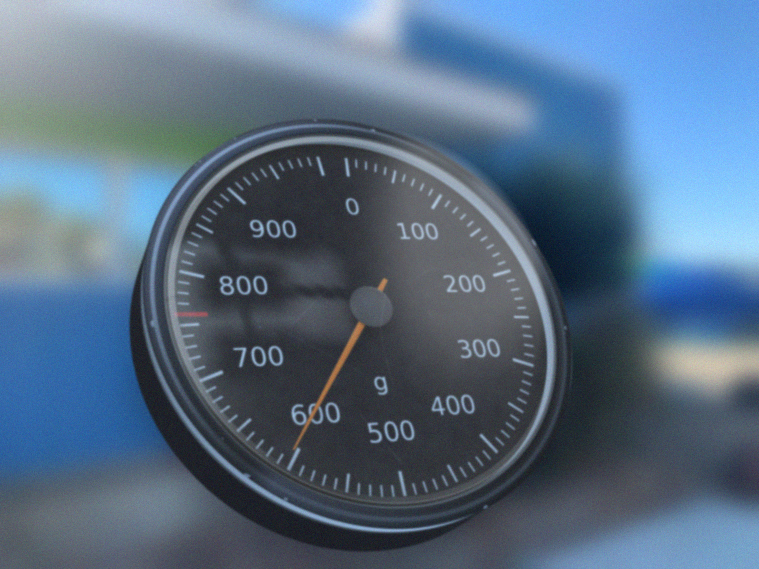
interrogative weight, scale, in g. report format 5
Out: 605
